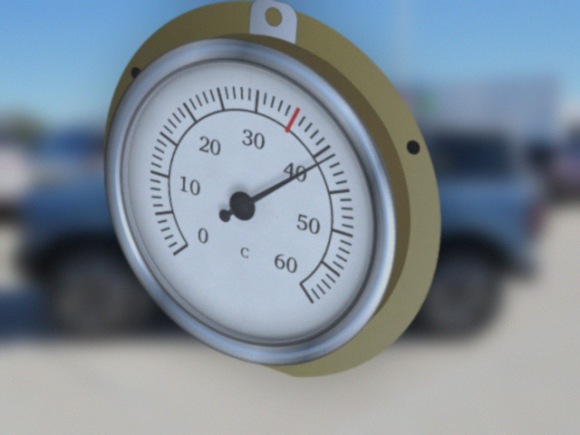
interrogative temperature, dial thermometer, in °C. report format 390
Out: 41
